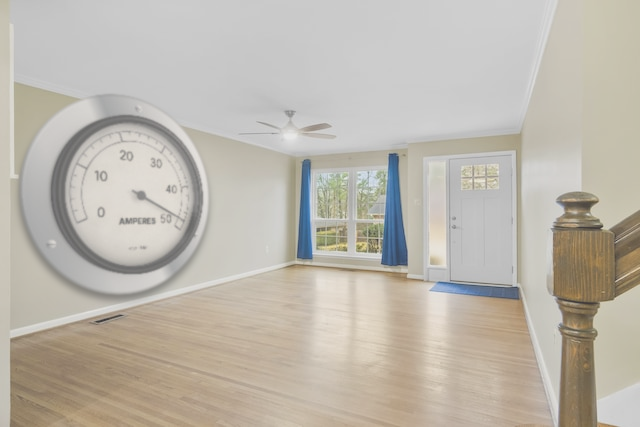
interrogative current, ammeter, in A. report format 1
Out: 48
